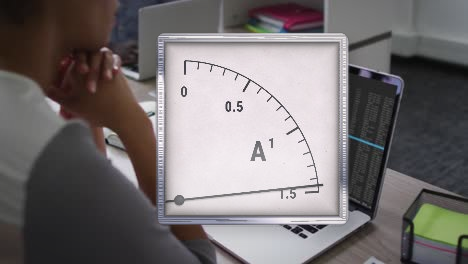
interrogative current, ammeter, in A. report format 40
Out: 1.45
